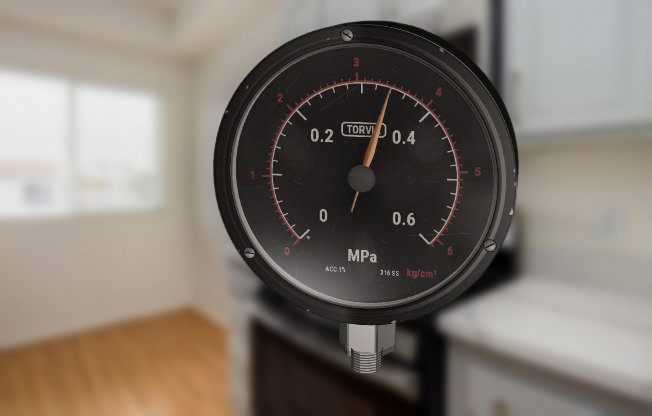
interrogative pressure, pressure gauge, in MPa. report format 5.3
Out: 0.34
